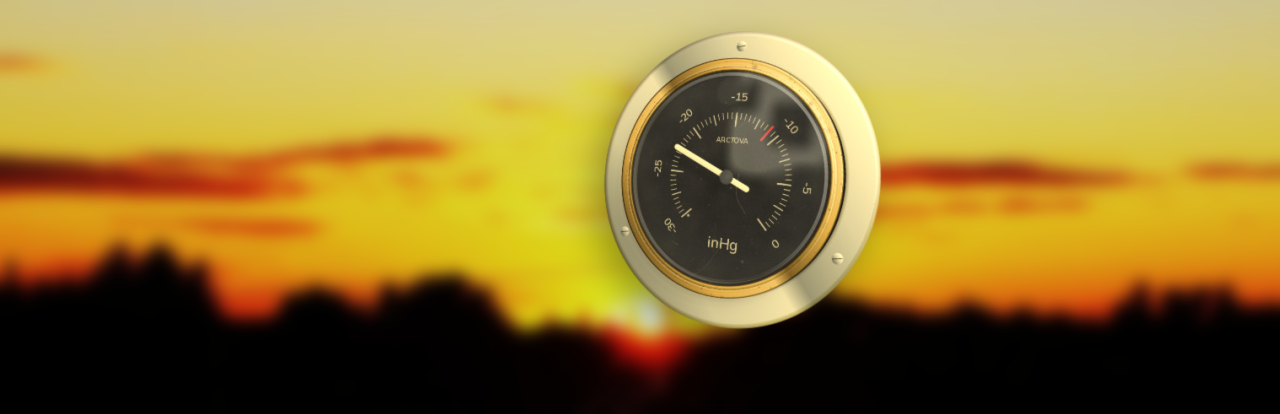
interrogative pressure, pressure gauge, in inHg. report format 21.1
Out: -22.5
